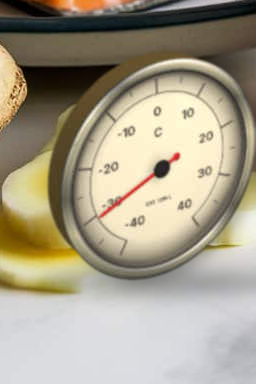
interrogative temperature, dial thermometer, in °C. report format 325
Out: -30
